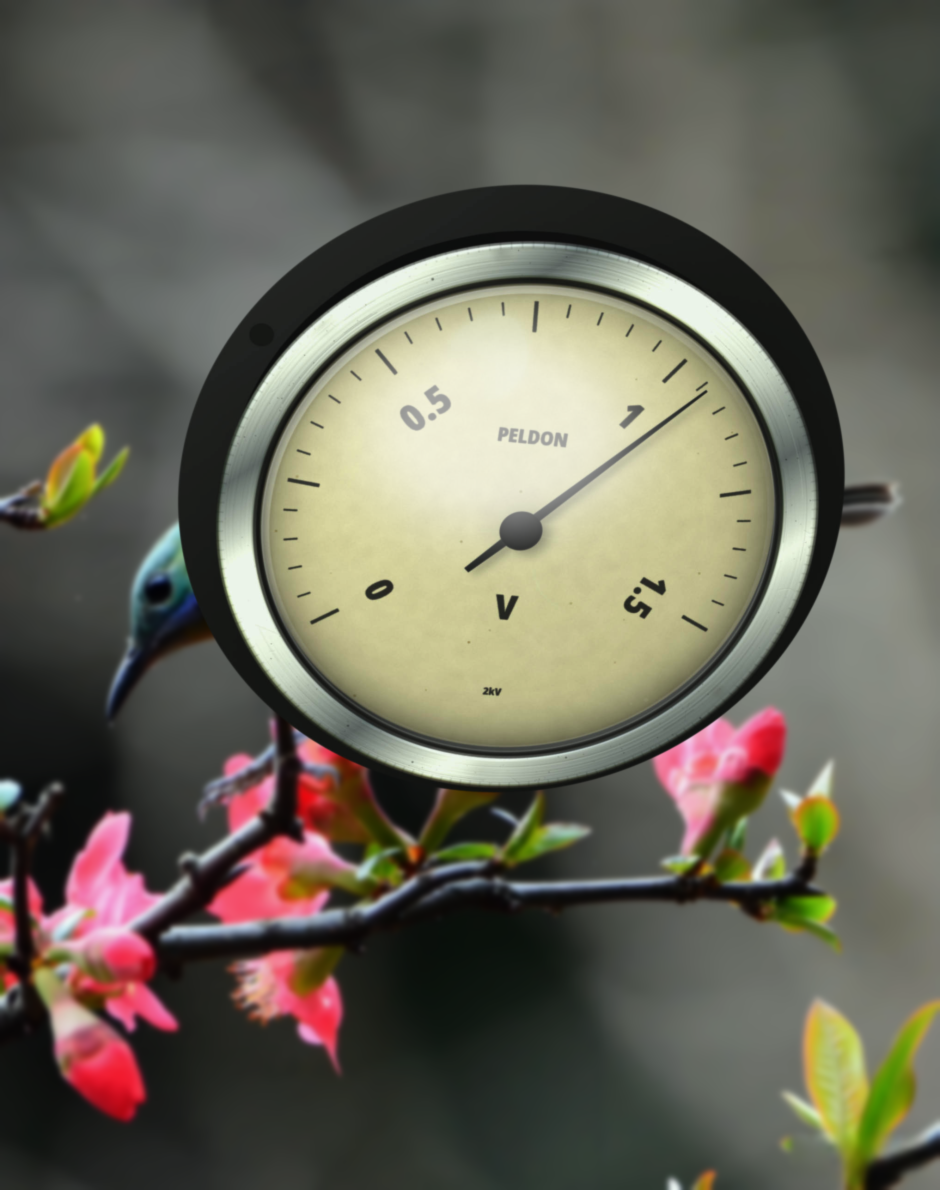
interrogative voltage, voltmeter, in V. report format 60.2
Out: 1.05
